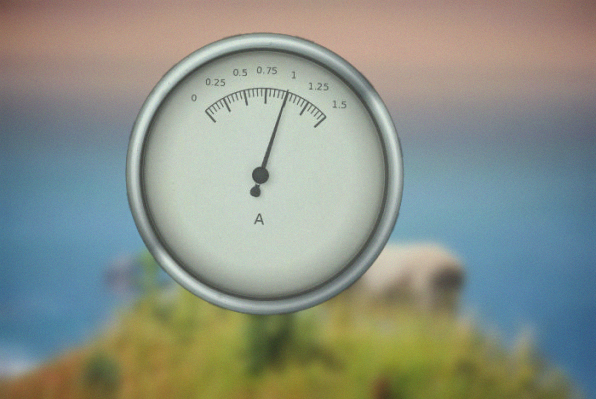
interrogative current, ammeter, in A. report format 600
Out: 1
